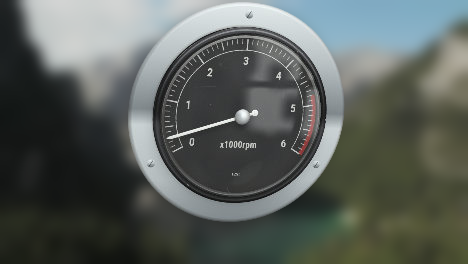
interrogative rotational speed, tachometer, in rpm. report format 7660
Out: 300
